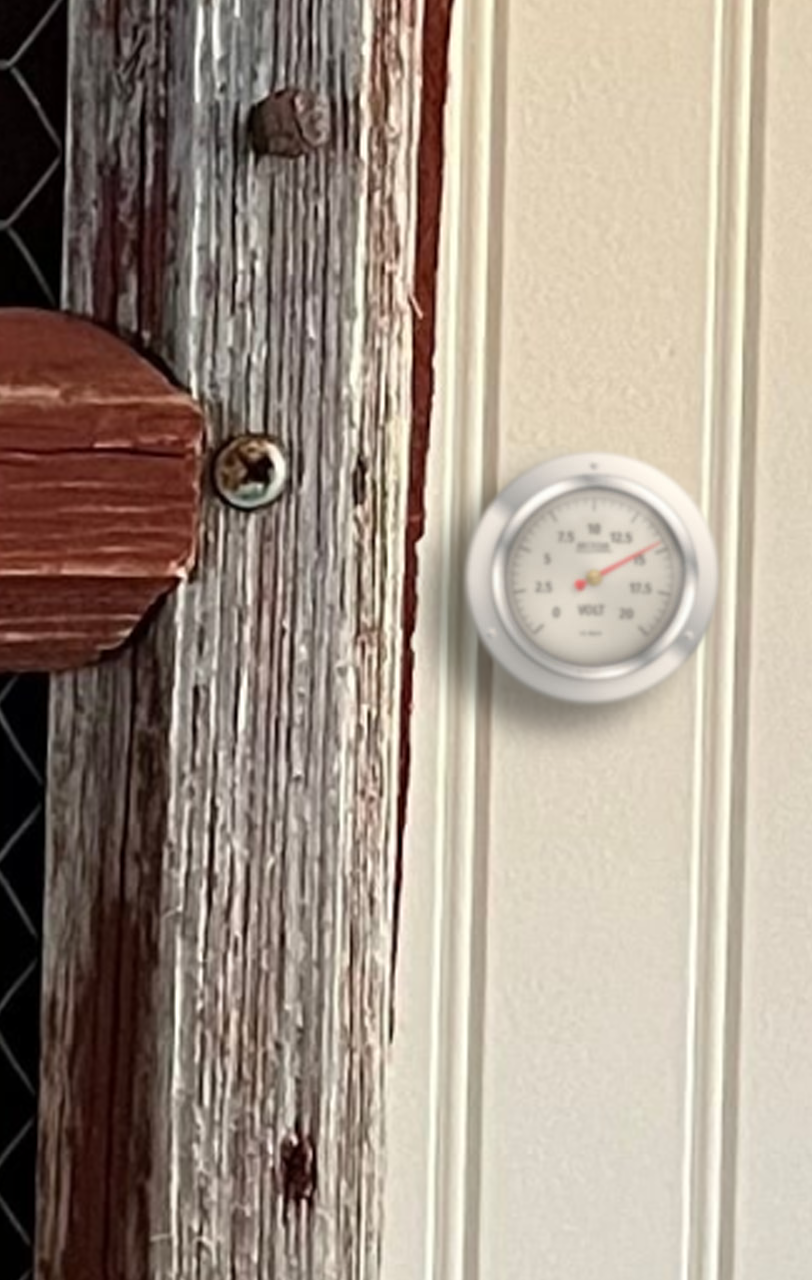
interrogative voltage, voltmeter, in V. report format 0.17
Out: 14.5
